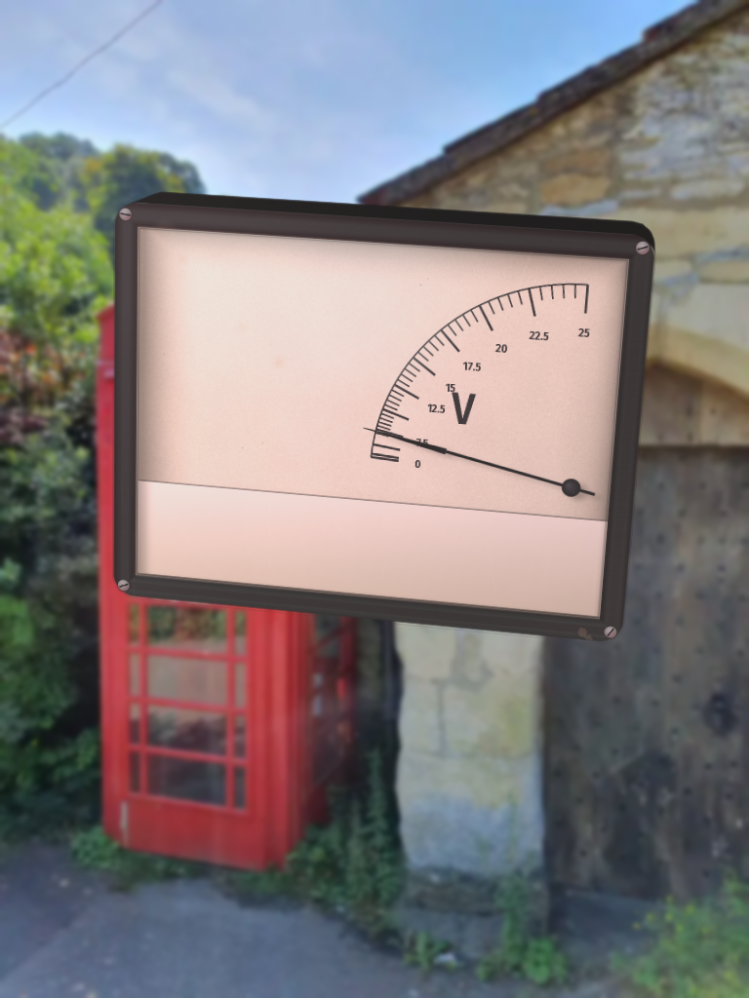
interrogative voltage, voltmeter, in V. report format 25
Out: 7.5
